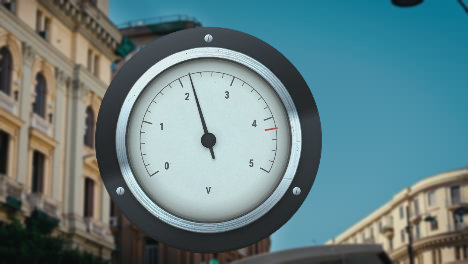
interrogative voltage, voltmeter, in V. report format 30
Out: 2.2
